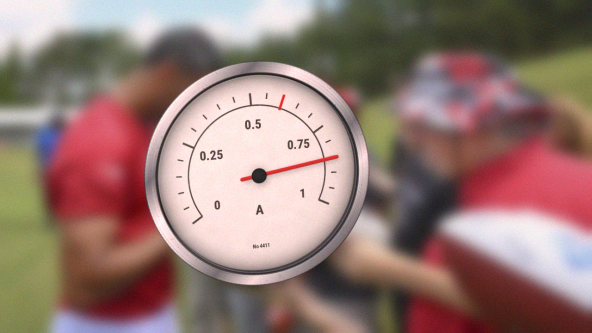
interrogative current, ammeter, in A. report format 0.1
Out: 0.85
